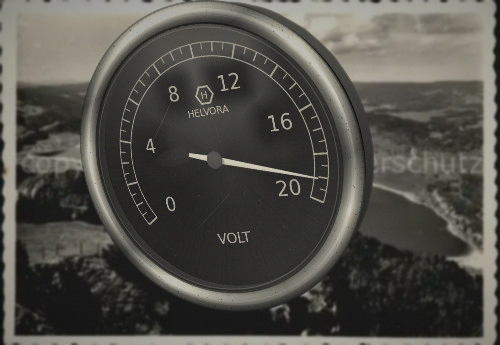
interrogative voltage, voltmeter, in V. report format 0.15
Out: 19
